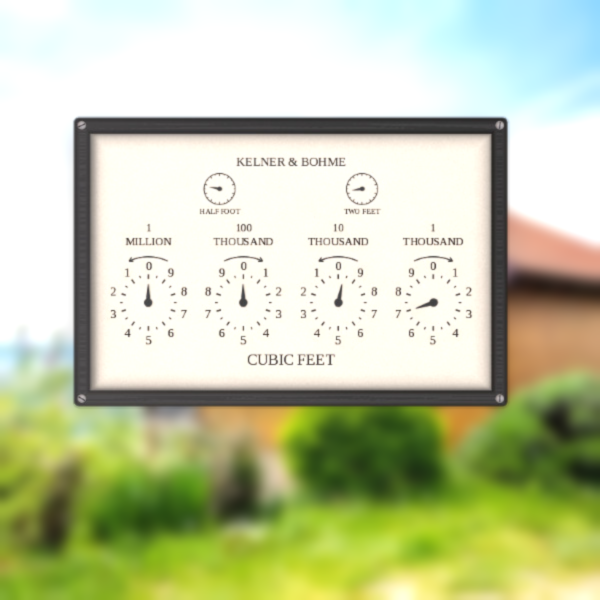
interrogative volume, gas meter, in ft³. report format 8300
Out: 999700
